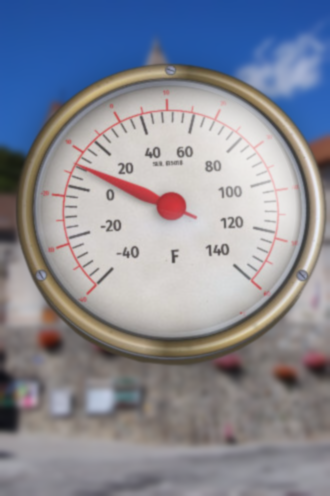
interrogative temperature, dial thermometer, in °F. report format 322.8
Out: 8
